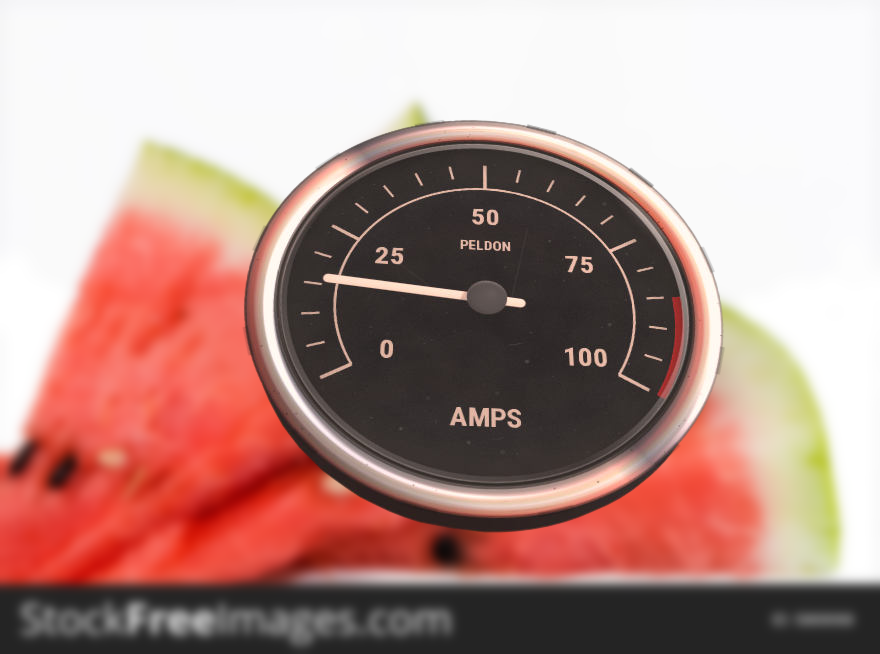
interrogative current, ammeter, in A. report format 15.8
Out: 15
